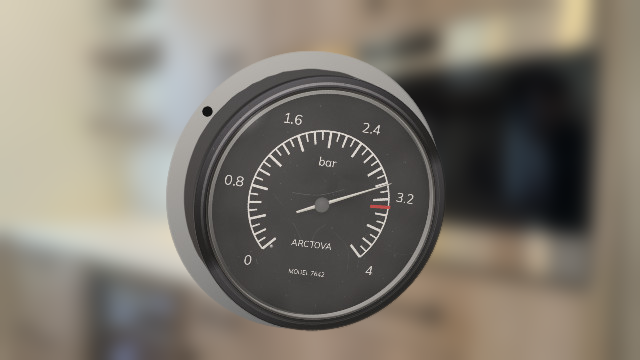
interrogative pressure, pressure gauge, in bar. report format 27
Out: 3
